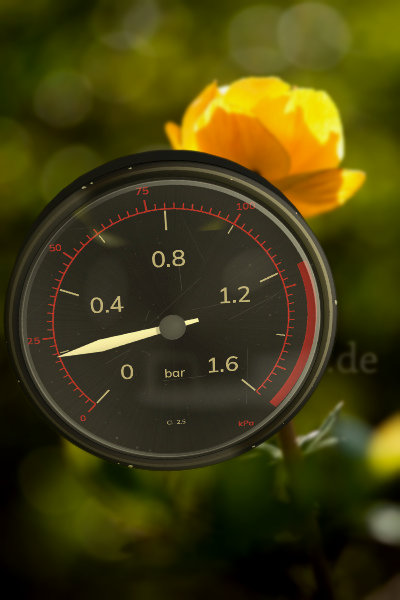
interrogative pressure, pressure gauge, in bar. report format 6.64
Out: 0.2
